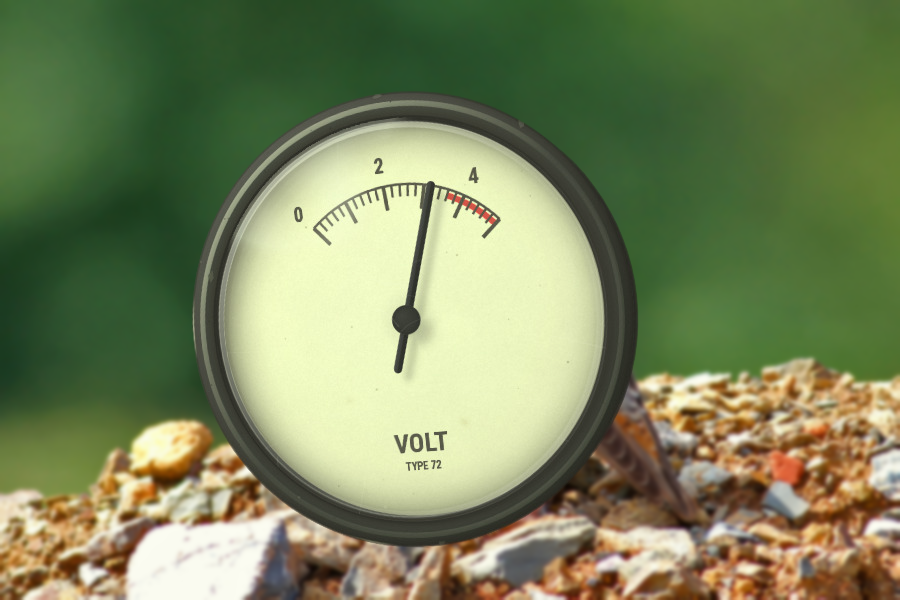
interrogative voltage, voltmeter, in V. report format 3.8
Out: 3.2
